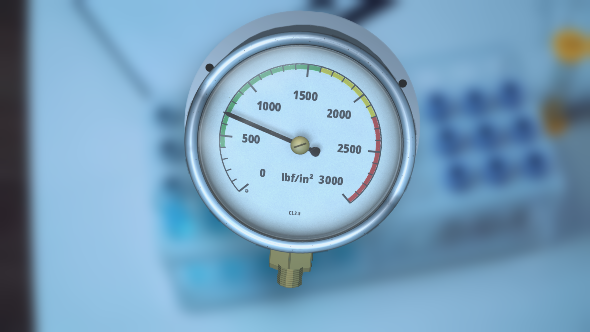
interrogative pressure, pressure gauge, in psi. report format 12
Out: 700
